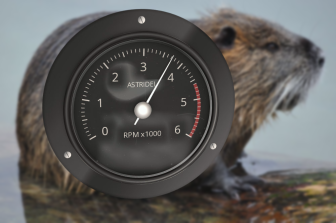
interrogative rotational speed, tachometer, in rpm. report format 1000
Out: 3700
